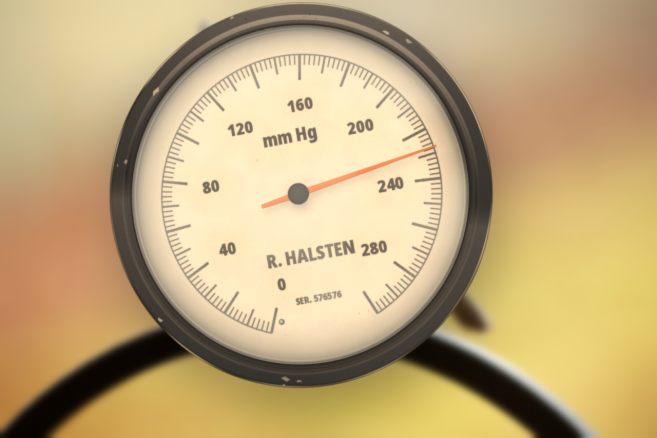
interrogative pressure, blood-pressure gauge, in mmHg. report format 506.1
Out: 228
